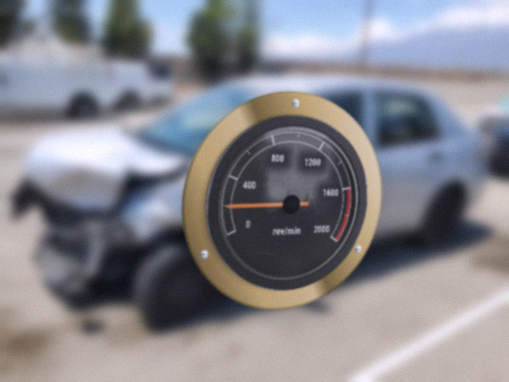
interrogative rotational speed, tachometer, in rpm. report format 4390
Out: 200
